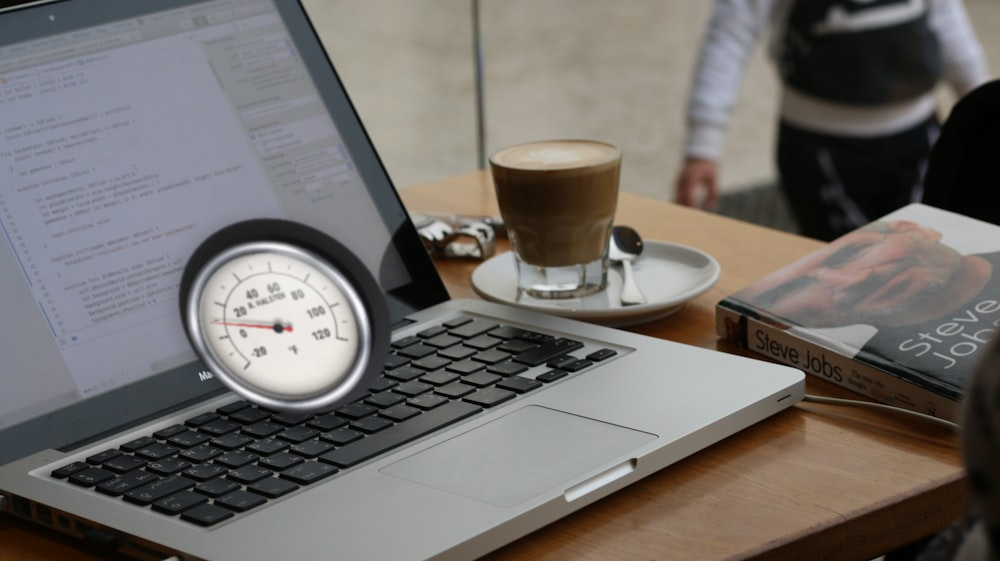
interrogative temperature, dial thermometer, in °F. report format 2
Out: 10
